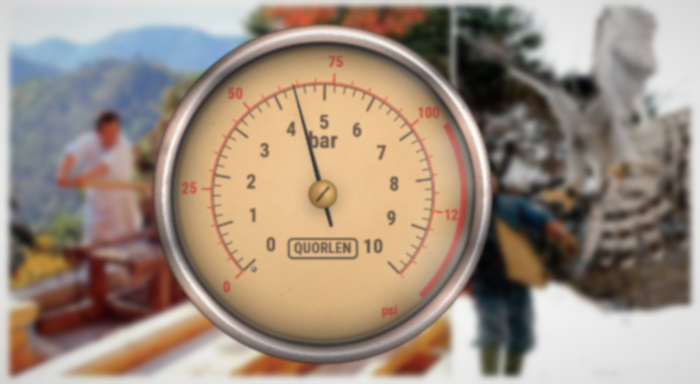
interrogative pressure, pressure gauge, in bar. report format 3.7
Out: 4.4
